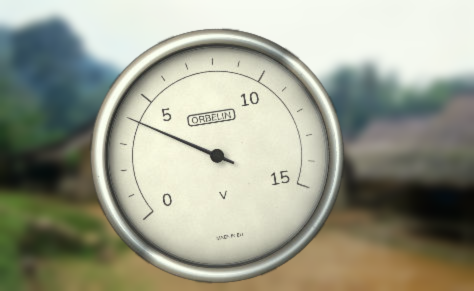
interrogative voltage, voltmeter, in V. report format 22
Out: 4
